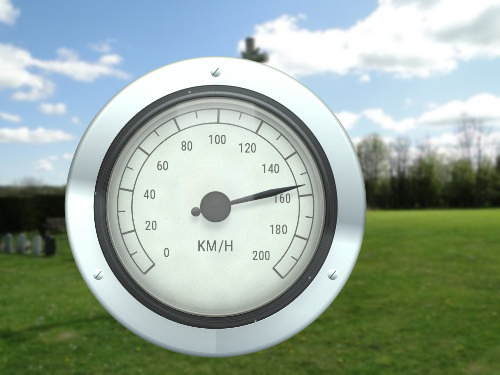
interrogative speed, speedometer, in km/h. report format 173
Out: 155
